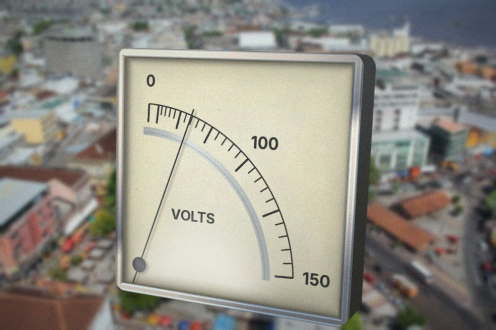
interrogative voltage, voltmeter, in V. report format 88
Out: 60
